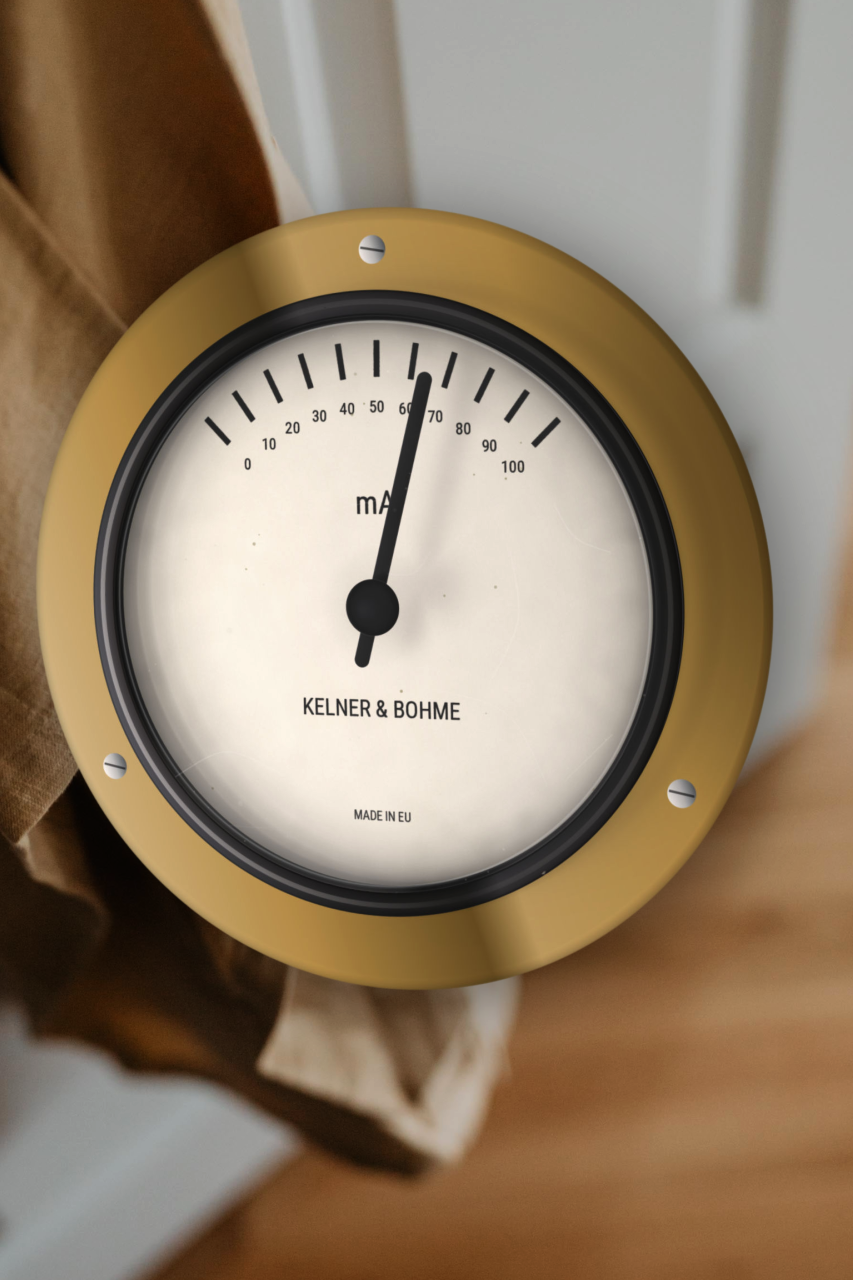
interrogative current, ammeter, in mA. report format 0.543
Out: 65
